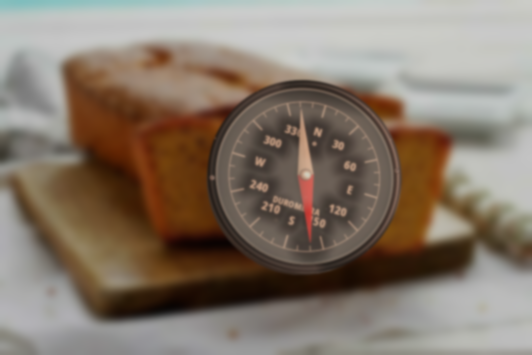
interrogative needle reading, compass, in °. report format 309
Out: 160
